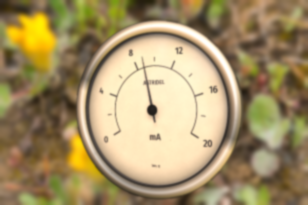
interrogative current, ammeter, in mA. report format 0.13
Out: 9
